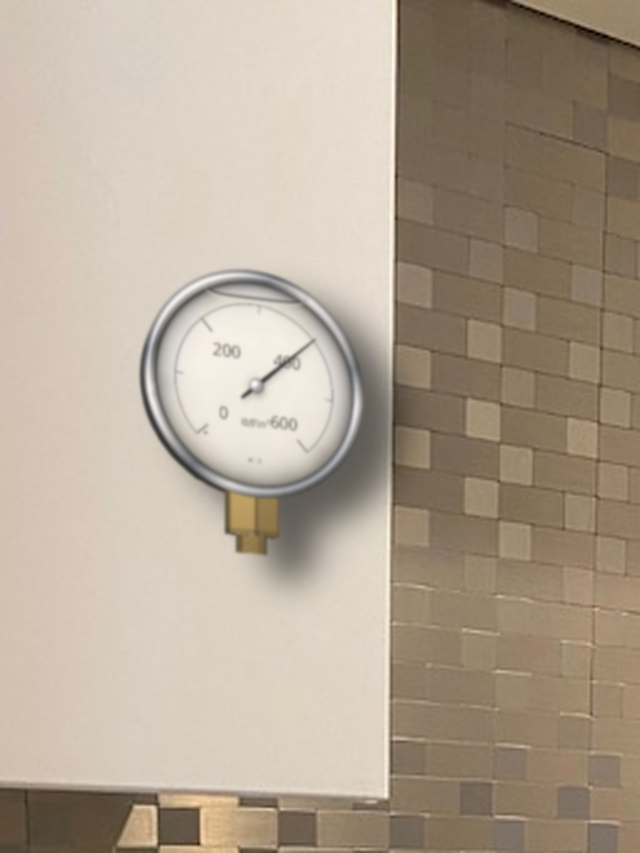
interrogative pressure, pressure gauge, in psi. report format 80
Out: 400
